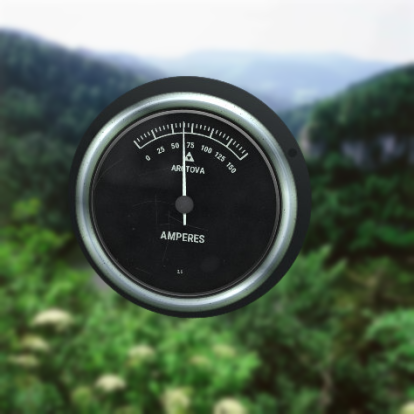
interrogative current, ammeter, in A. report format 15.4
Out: 65
